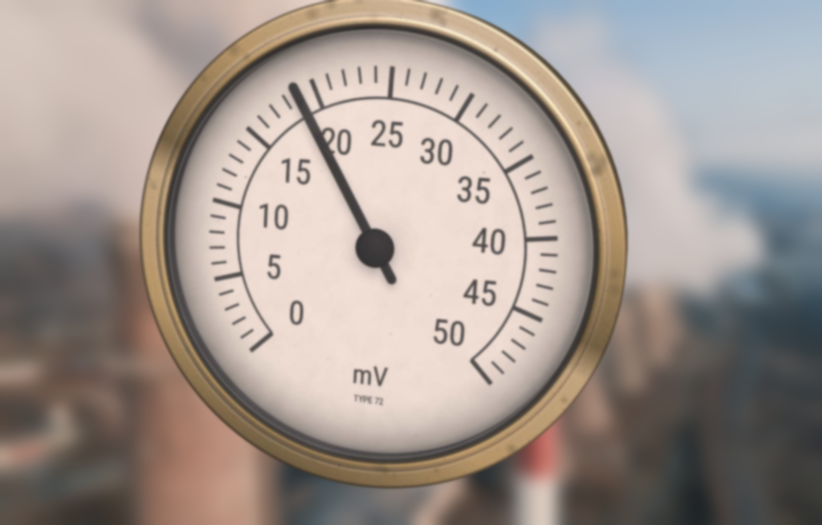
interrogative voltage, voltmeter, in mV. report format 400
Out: 19
